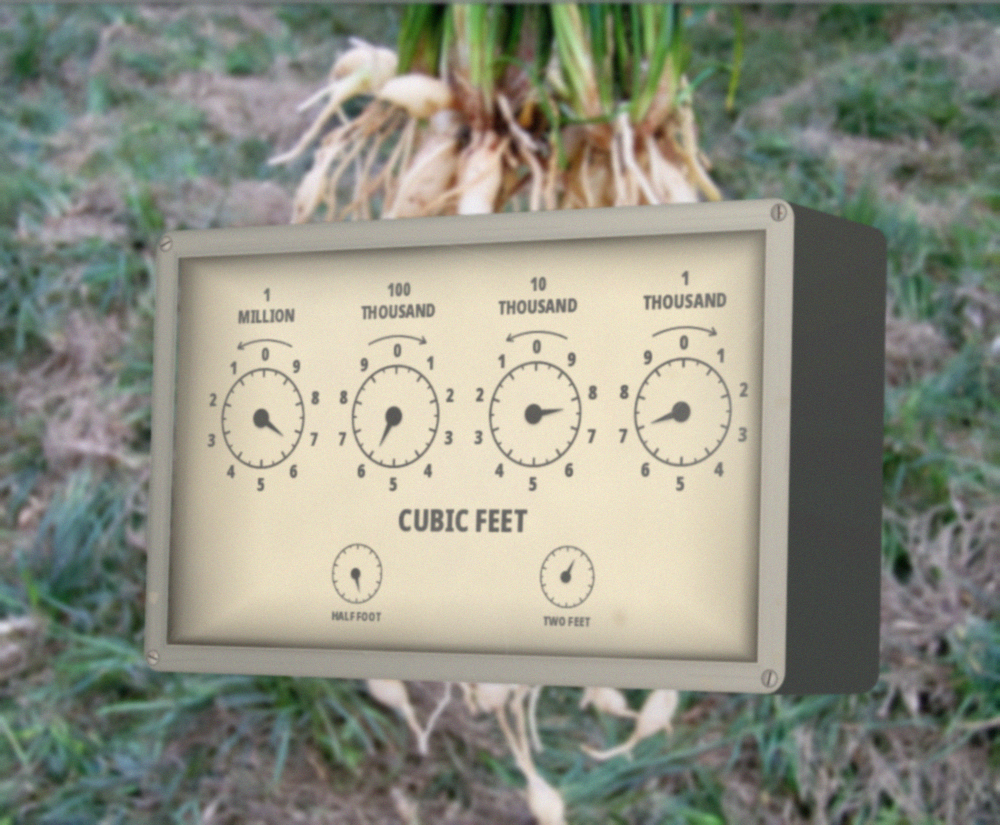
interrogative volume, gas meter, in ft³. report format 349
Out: 657700
